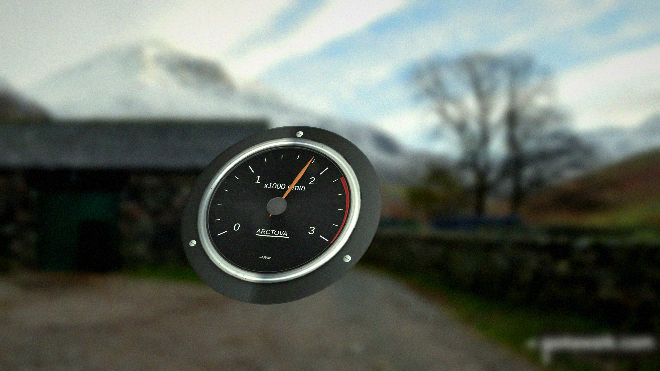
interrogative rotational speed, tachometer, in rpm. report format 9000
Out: 1800
